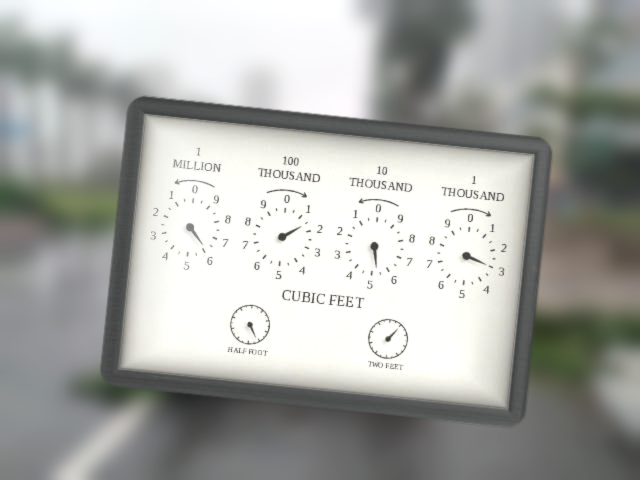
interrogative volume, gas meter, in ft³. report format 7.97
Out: 615300
